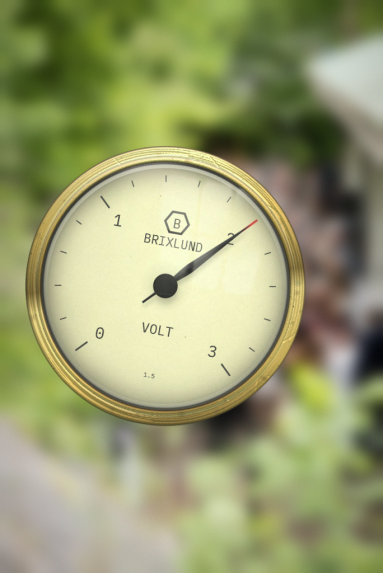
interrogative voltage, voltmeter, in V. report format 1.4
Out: 2
